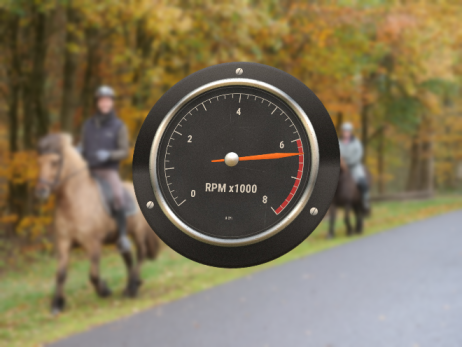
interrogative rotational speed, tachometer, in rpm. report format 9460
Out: 6400
